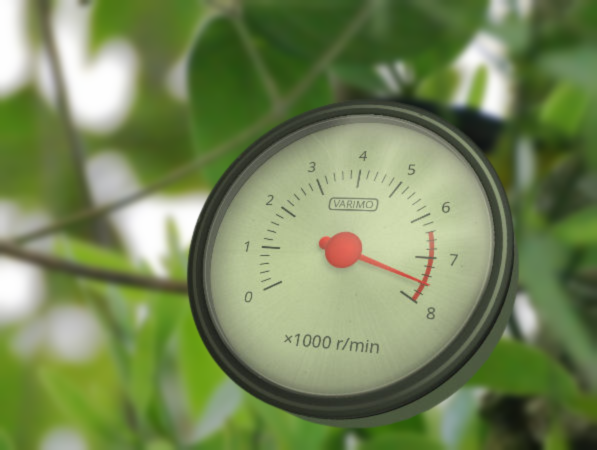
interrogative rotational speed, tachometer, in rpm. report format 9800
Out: 7600
